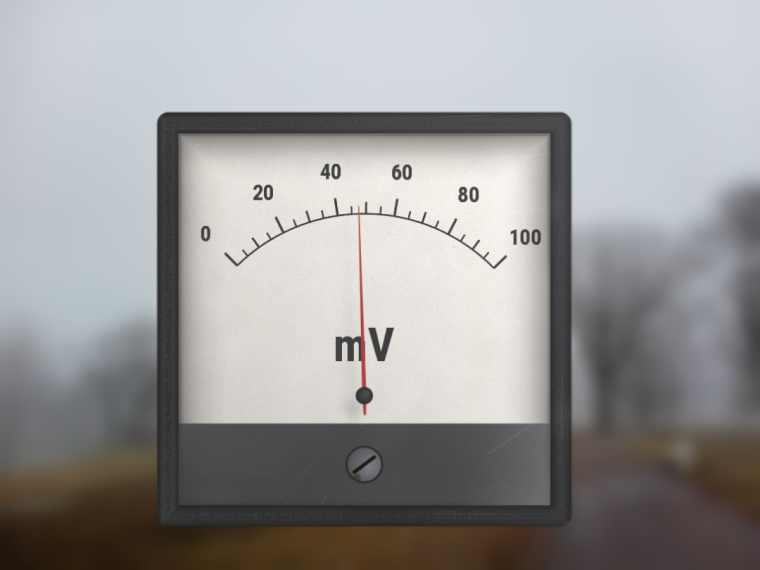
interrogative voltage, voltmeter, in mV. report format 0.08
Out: 47.5
